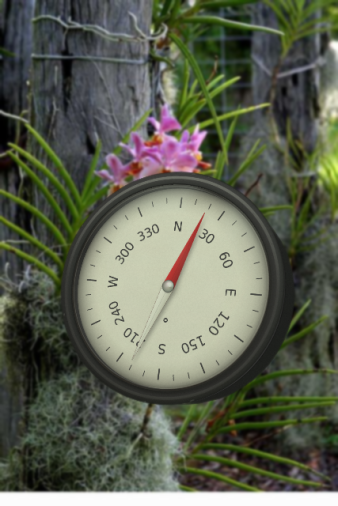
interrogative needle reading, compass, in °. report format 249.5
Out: 20
